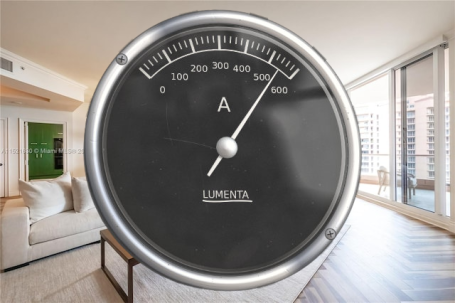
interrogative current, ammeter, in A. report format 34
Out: 540
